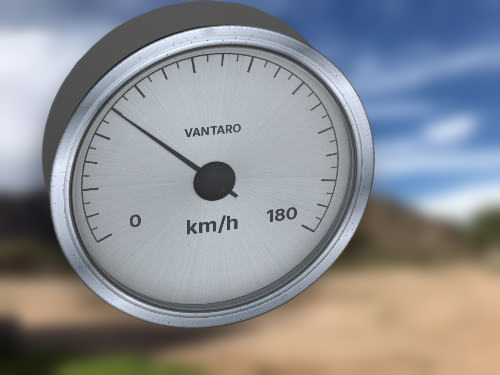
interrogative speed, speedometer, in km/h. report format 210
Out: 50
